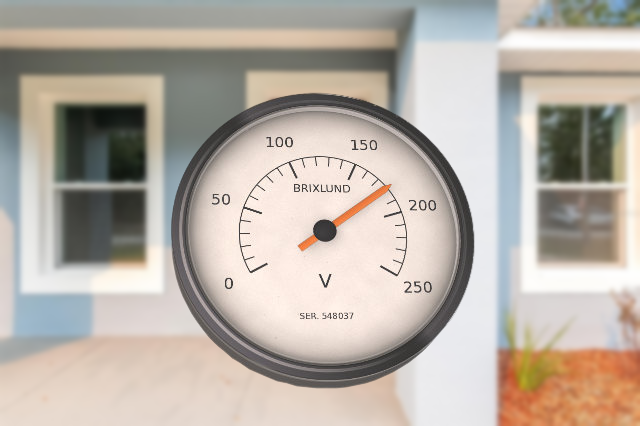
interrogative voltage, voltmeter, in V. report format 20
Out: 180
